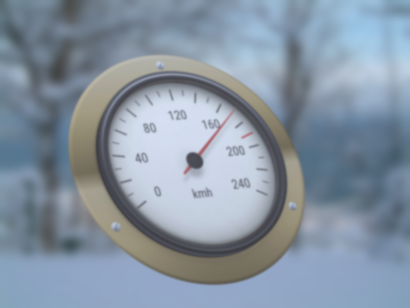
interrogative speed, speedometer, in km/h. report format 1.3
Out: 170
